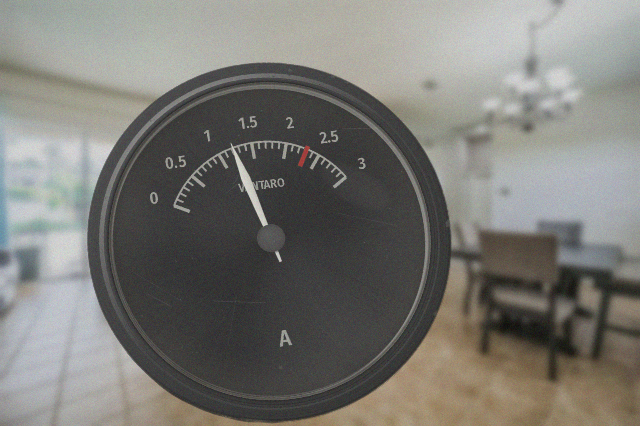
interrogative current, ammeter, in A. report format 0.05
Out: 1.2
